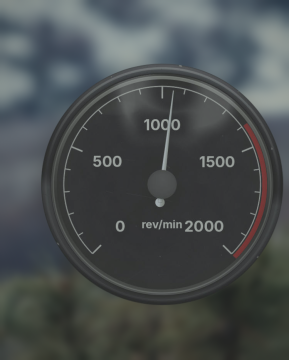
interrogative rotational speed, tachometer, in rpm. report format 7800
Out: 1050
